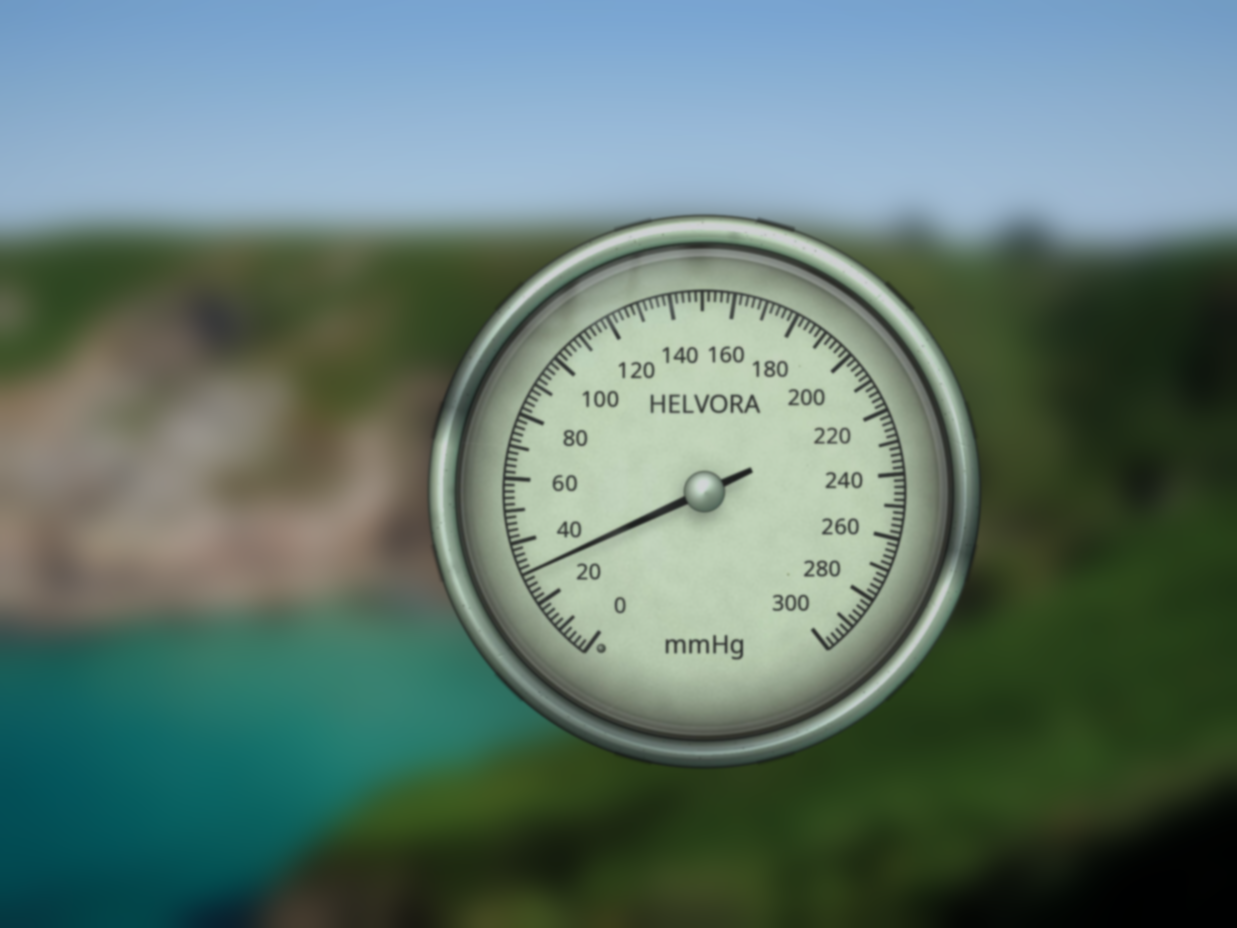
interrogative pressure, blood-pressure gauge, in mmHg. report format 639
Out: 30
